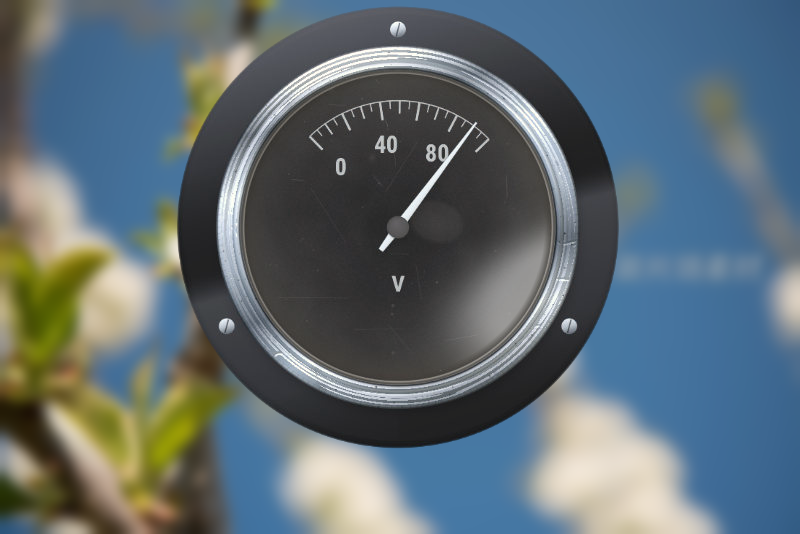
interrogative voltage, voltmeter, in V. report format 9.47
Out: 90
